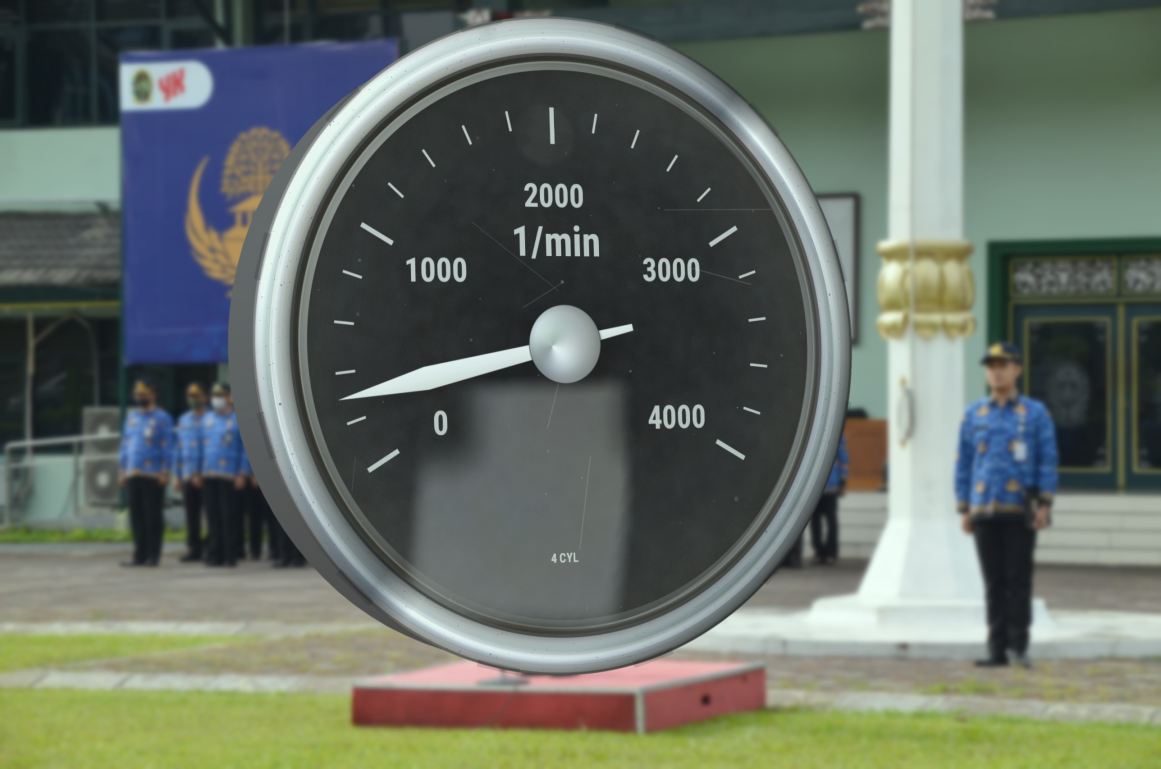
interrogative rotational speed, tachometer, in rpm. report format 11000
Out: 300
